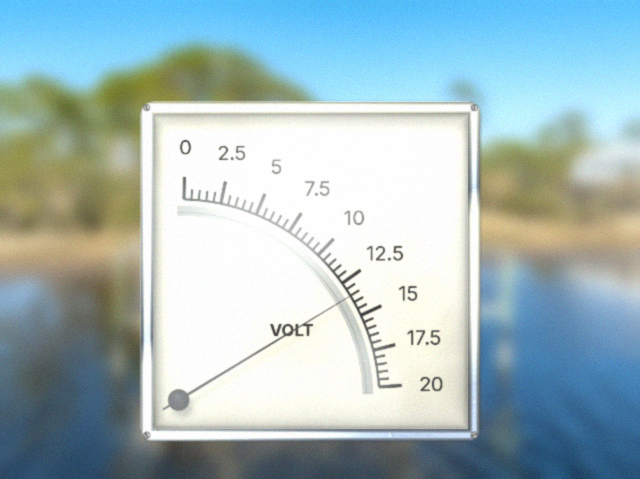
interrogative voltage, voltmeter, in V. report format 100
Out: 13.5
